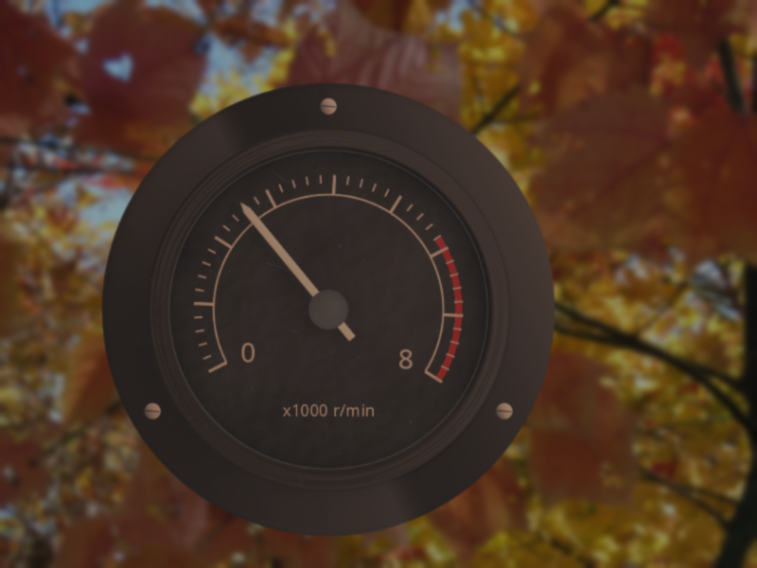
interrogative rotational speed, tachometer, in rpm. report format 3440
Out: 2600
